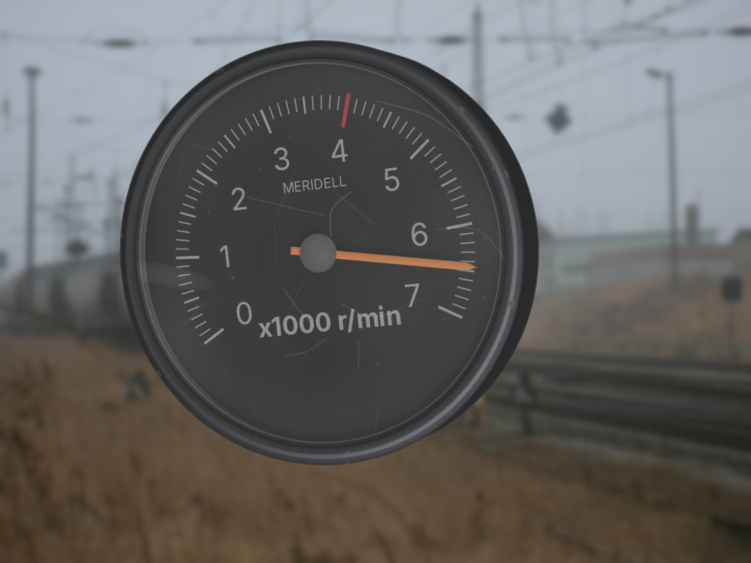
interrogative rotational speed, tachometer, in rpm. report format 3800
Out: 6450
